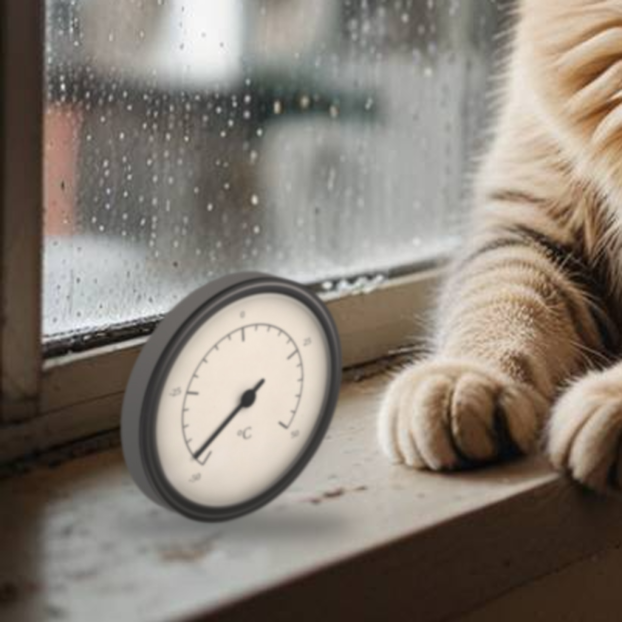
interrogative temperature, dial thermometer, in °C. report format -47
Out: -45
